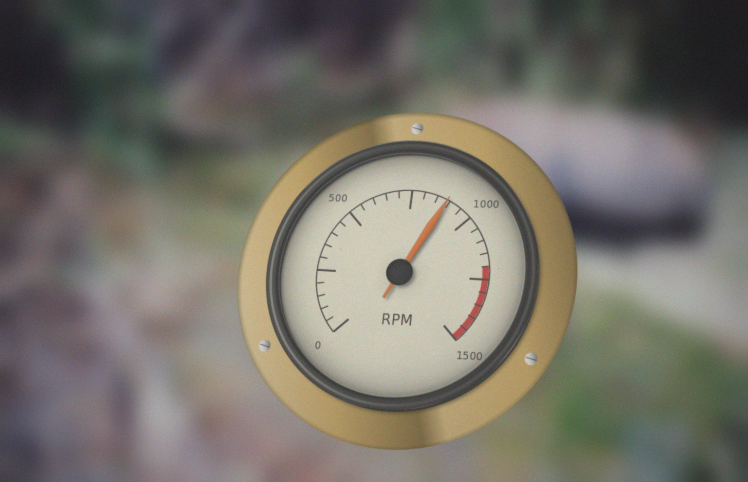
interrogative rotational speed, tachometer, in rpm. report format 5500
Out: 900
